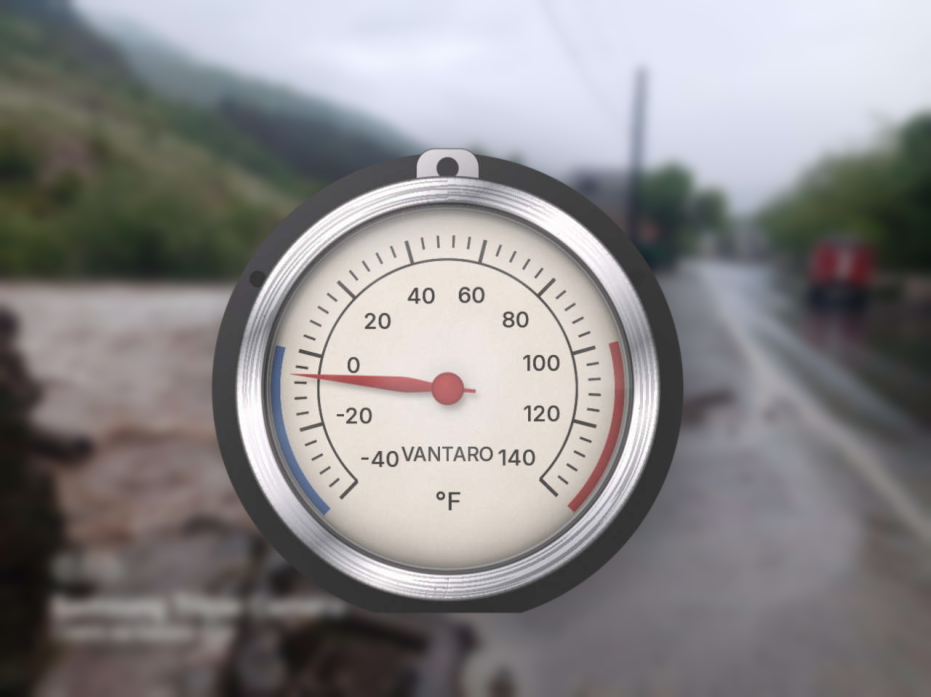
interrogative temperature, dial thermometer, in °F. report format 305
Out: -6
